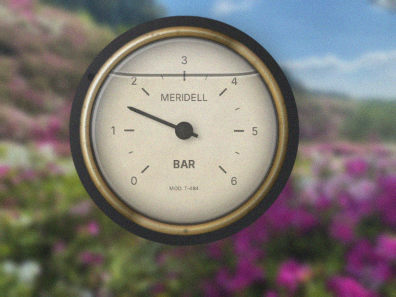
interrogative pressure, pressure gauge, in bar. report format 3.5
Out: 1.5
